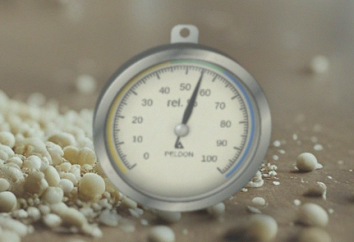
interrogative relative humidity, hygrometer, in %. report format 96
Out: 55
